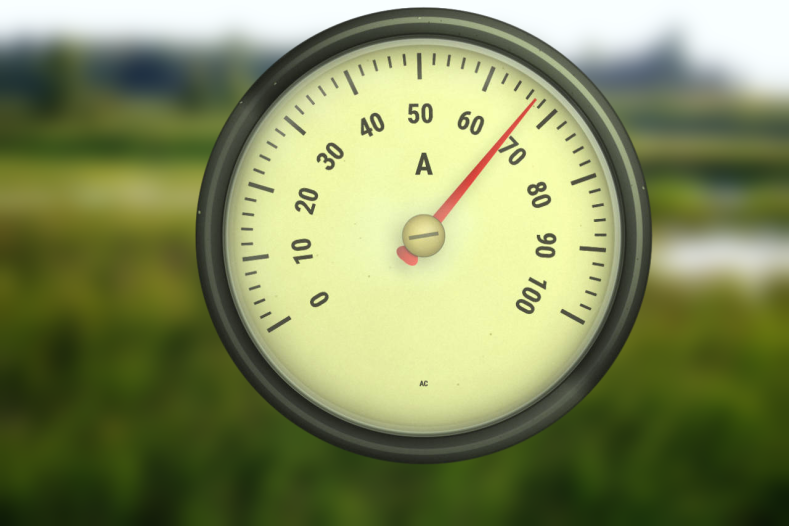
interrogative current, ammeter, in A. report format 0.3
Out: 67
